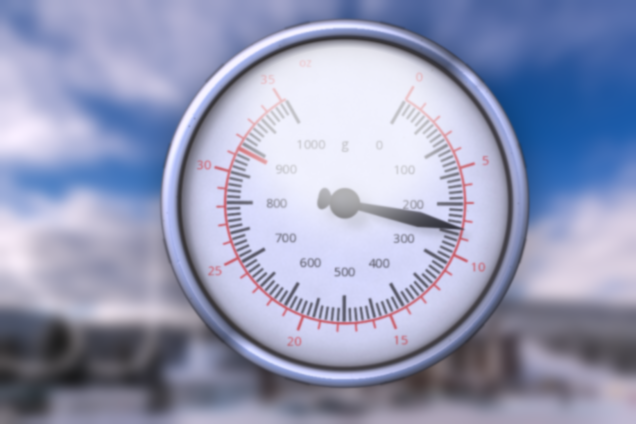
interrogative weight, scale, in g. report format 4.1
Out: 240
